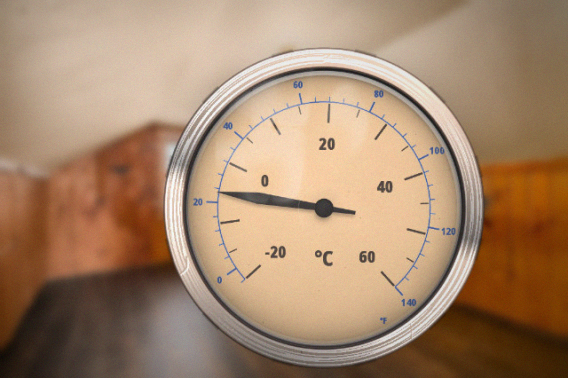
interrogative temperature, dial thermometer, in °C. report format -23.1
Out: -5
